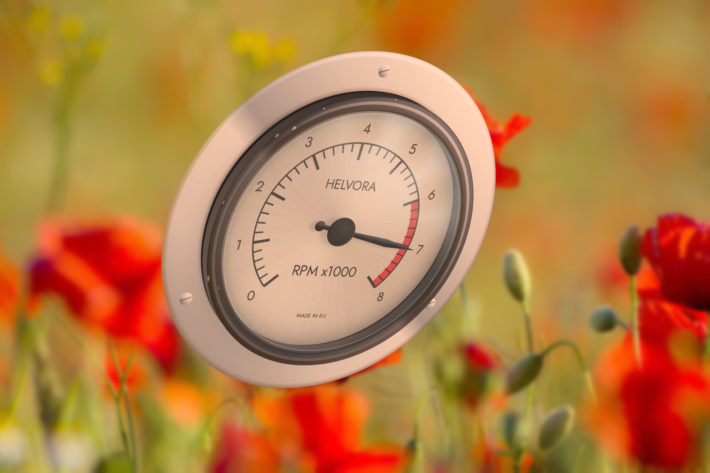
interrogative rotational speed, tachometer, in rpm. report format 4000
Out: 7000
